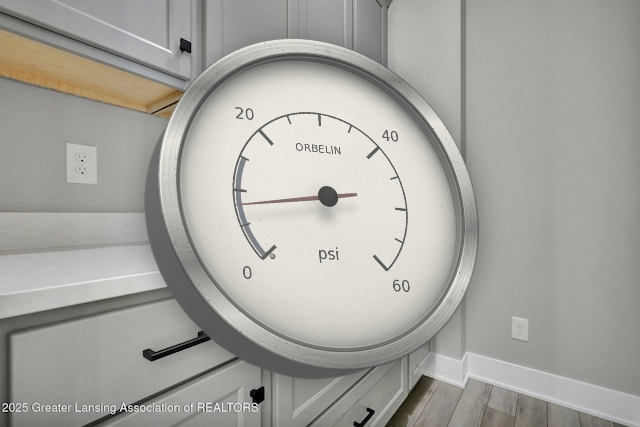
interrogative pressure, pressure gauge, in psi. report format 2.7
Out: 7.5
